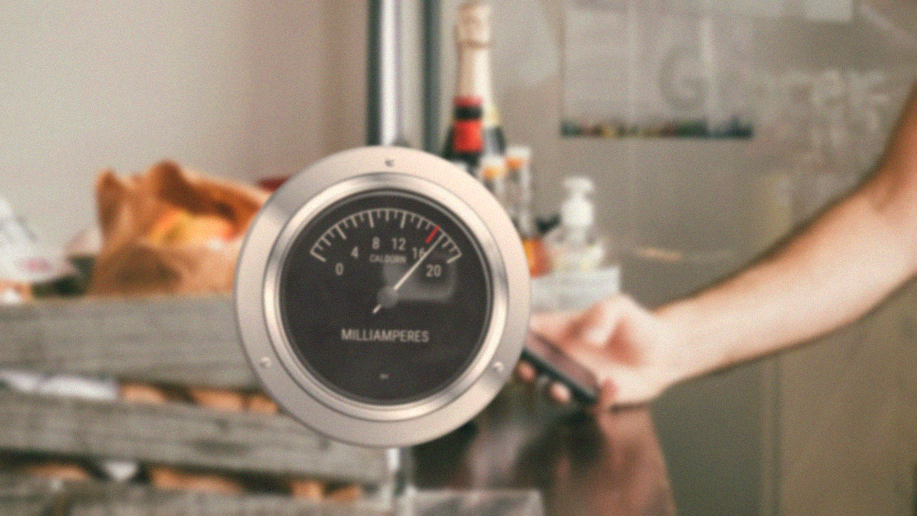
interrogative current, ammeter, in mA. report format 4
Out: 17
